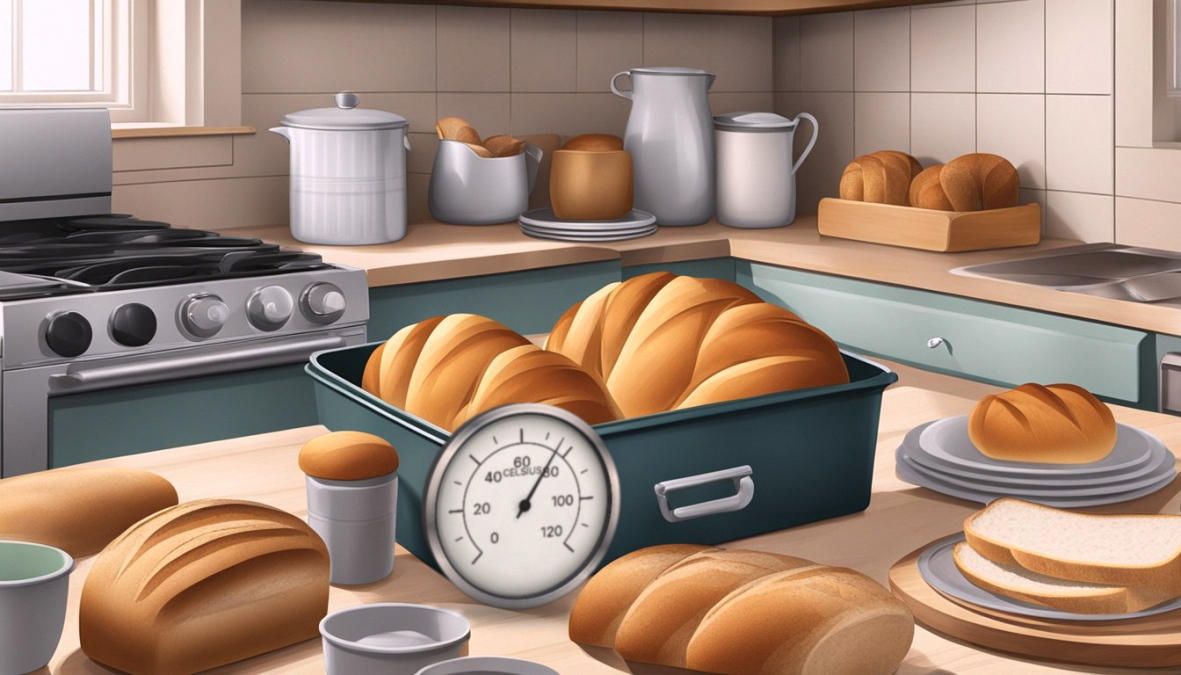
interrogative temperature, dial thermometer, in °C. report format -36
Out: 75
